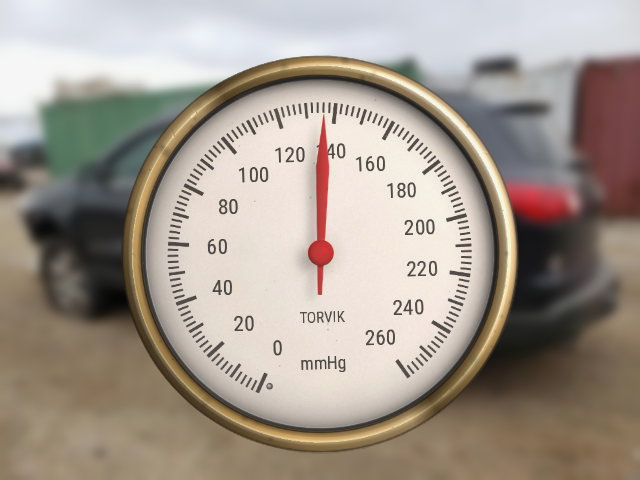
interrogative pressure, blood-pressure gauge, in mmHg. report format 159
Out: 136
